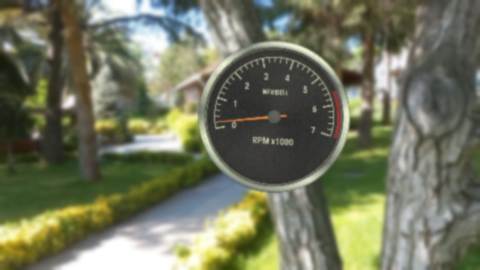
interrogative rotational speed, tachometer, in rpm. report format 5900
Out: 200
